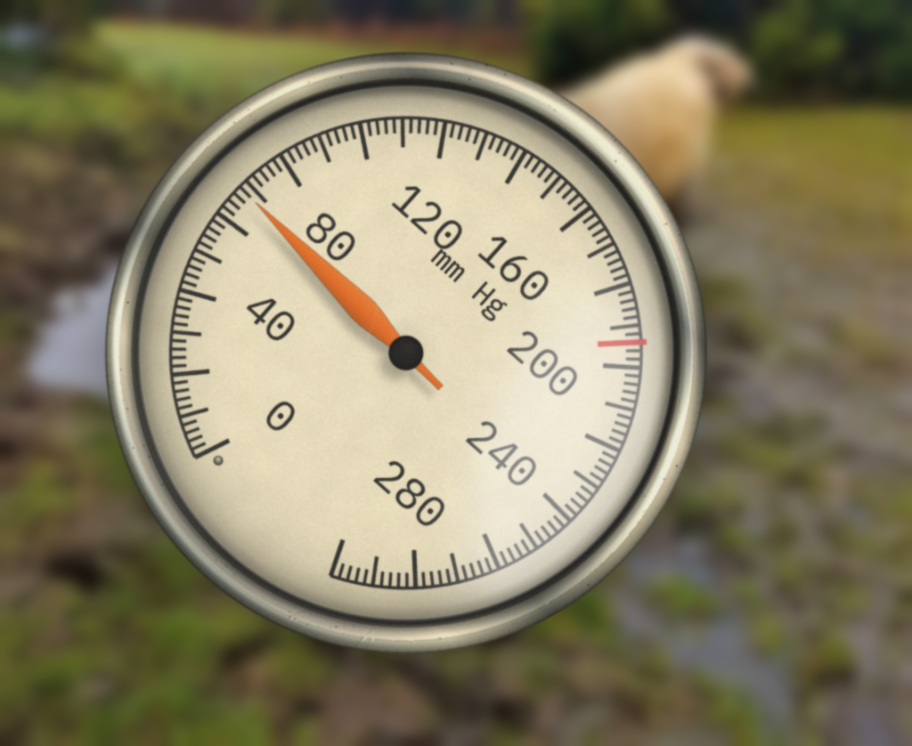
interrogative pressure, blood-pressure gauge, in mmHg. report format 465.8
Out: 68
